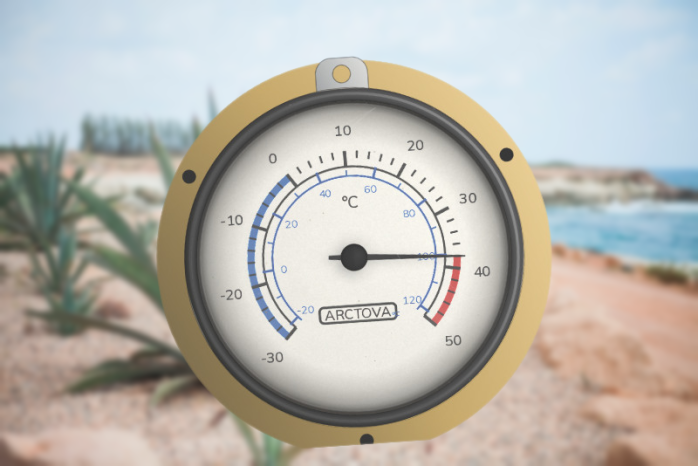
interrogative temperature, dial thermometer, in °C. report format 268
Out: 38
